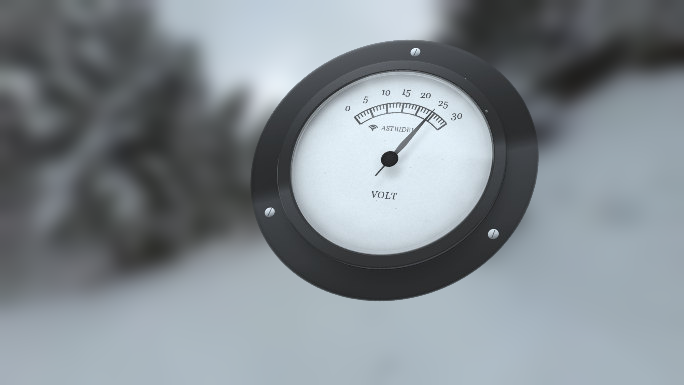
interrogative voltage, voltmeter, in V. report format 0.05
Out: 25
